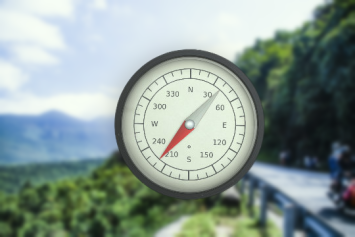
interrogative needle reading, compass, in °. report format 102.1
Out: 220
